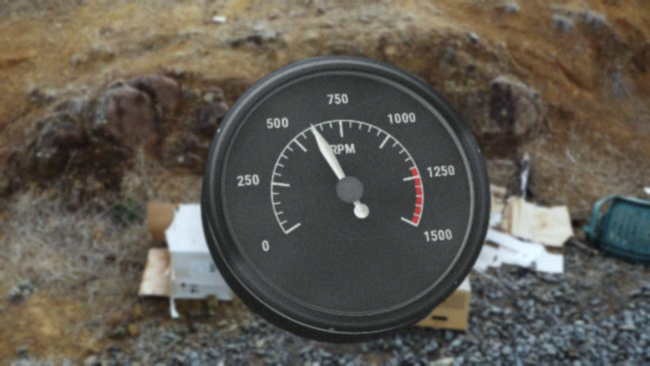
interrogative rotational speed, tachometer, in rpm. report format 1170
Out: 600
